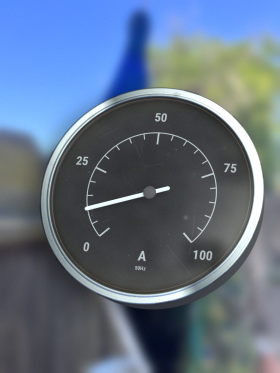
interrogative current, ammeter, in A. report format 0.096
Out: 10
